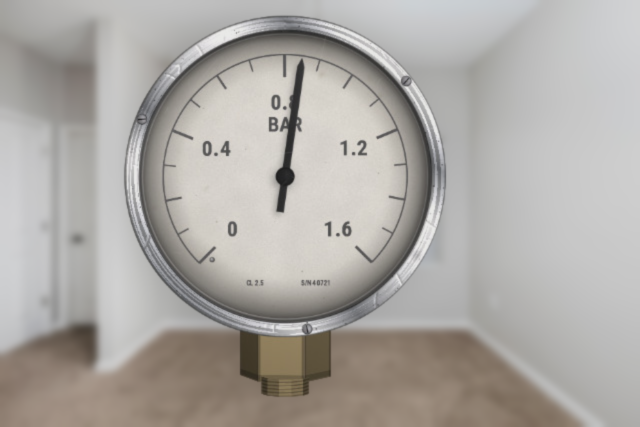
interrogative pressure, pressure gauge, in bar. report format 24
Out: 0.85
